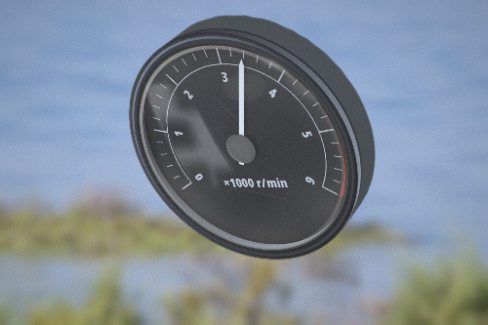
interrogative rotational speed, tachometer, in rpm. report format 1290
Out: 3400
